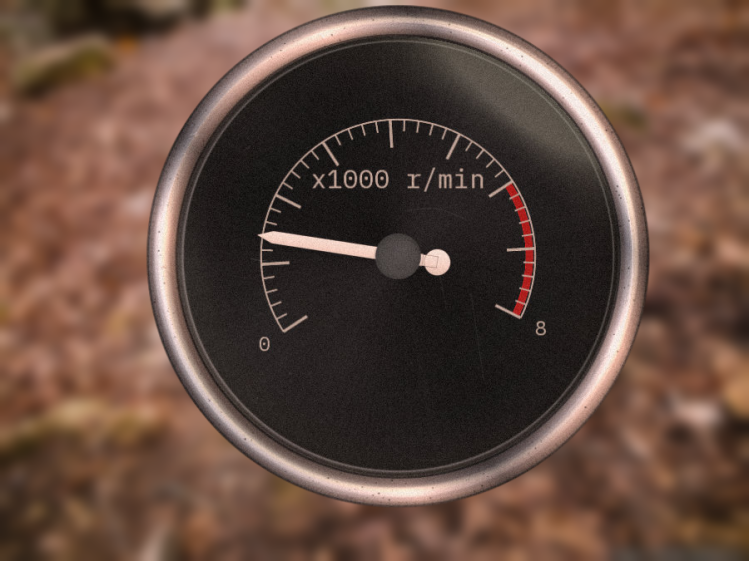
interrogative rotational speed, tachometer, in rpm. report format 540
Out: 1400
